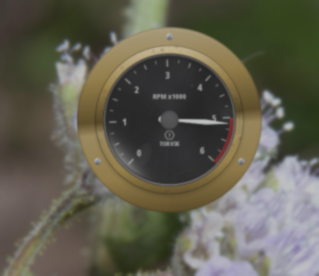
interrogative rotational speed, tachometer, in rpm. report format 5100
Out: 5125
